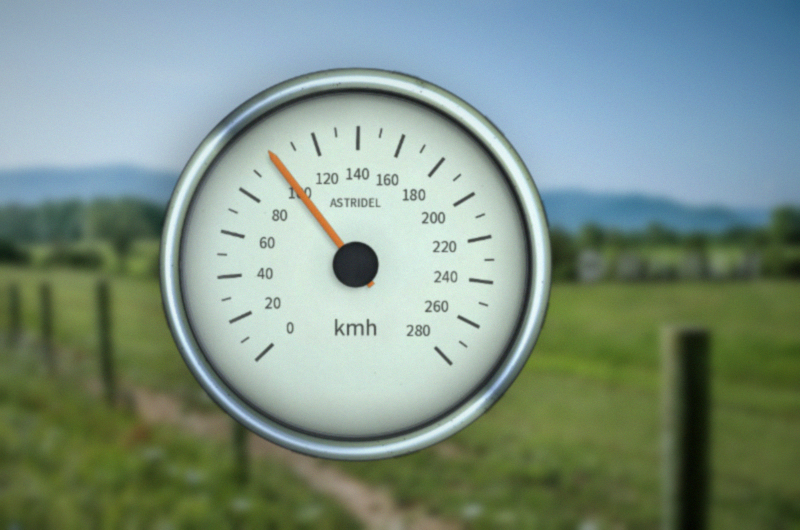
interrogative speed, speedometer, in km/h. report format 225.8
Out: 100
